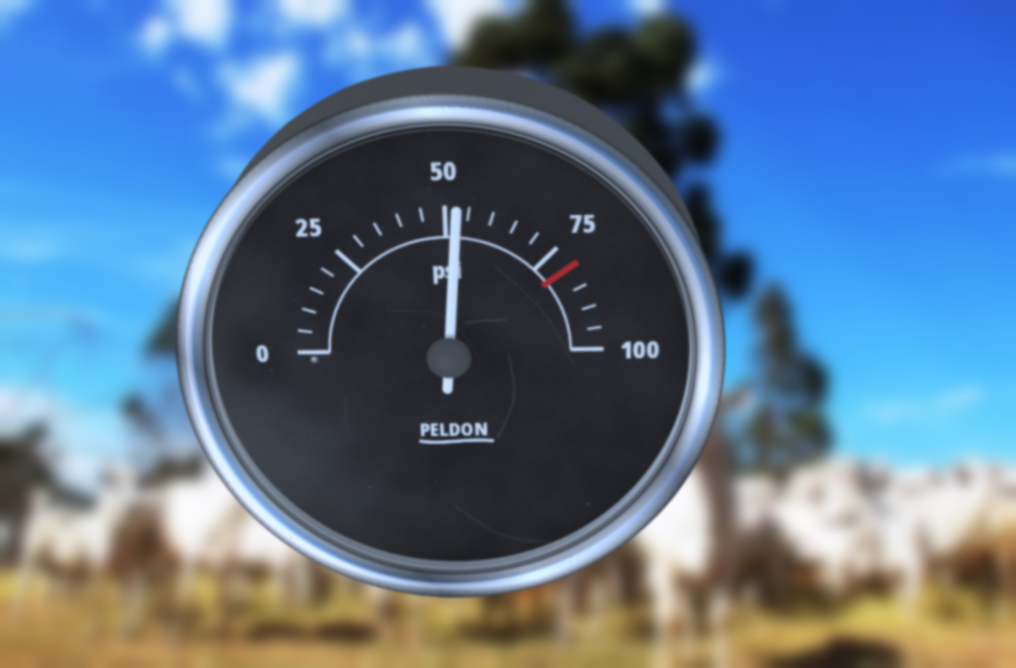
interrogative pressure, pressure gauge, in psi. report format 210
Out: 52.5
